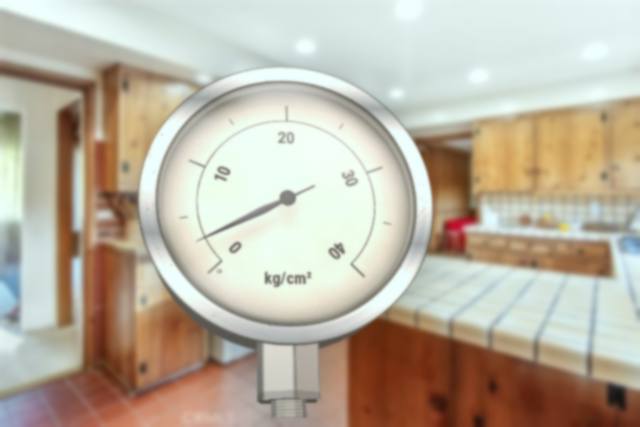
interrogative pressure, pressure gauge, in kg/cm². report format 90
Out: 2.5
